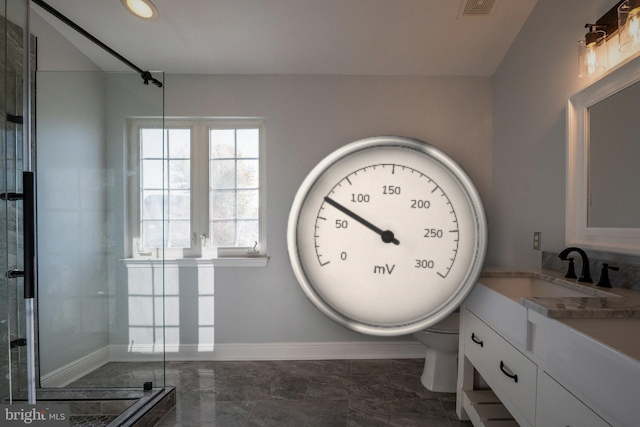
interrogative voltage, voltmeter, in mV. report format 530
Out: 70
